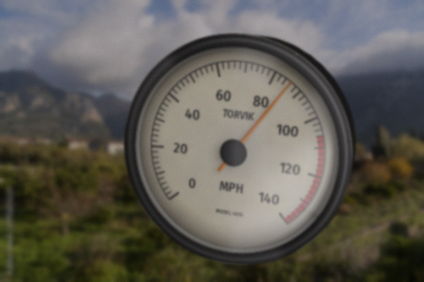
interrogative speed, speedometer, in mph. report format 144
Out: 86
